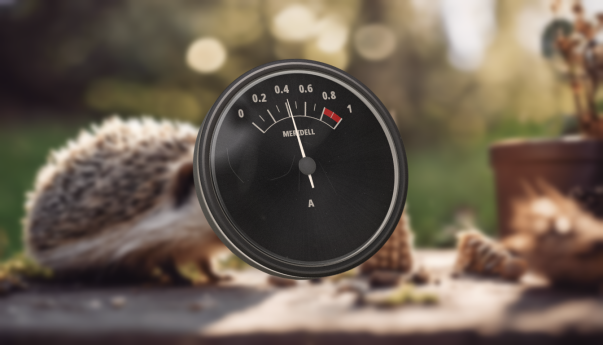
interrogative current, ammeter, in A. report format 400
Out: 0.4
